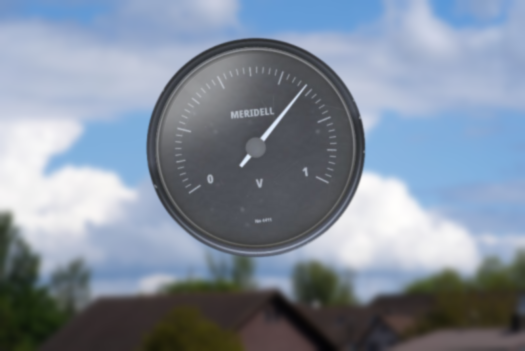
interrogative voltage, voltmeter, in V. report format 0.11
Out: 0.68
